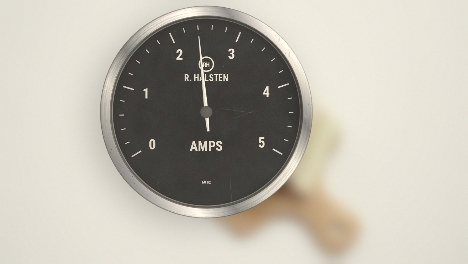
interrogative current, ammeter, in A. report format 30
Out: 2.4
